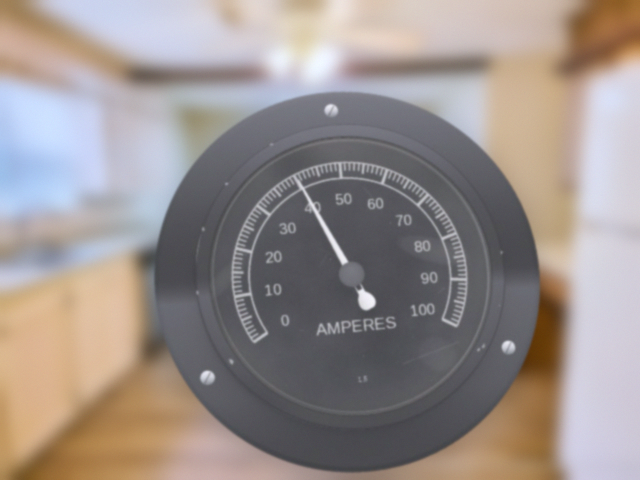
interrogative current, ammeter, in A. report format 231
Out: 40
